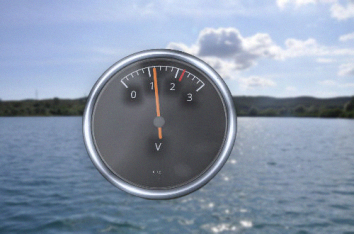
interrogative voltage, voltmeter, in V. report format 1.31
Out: 1.2
